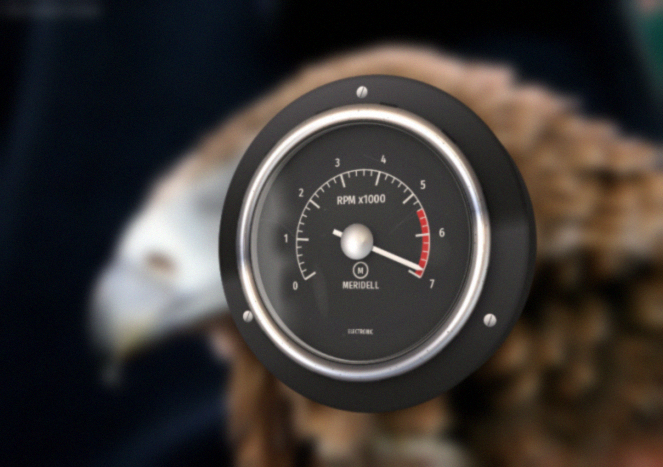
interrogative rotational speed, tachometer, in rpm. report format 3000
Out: 6800
